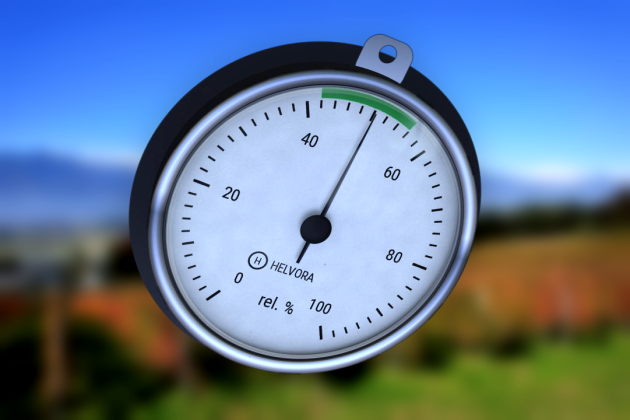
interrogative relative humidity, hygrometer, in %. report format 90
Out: 50
